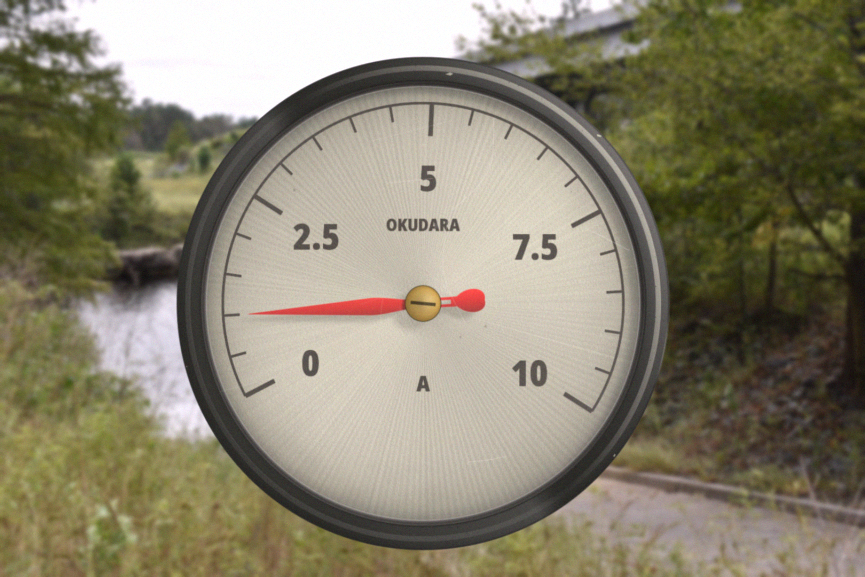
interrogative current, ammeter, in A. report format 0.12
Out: 1
